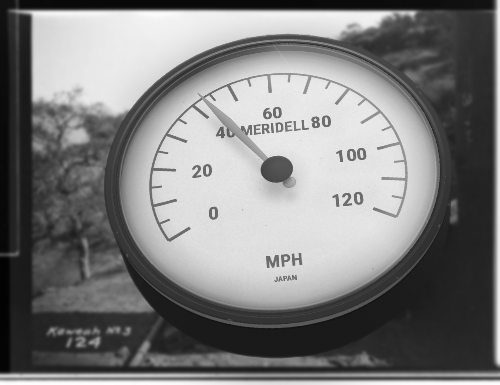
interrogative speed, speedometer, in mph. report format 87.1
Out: 42.5
